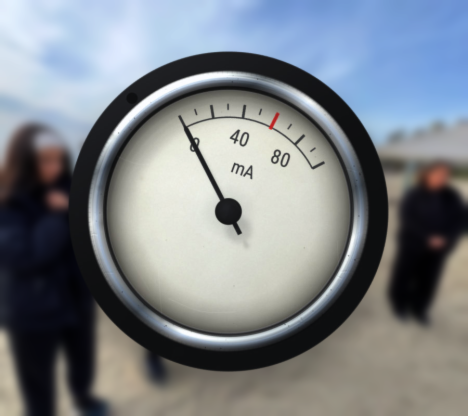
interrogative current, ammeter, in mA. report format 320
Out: 0
